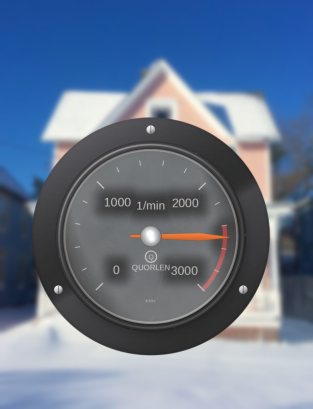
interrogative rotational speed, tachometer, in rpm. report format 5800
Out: 2500
